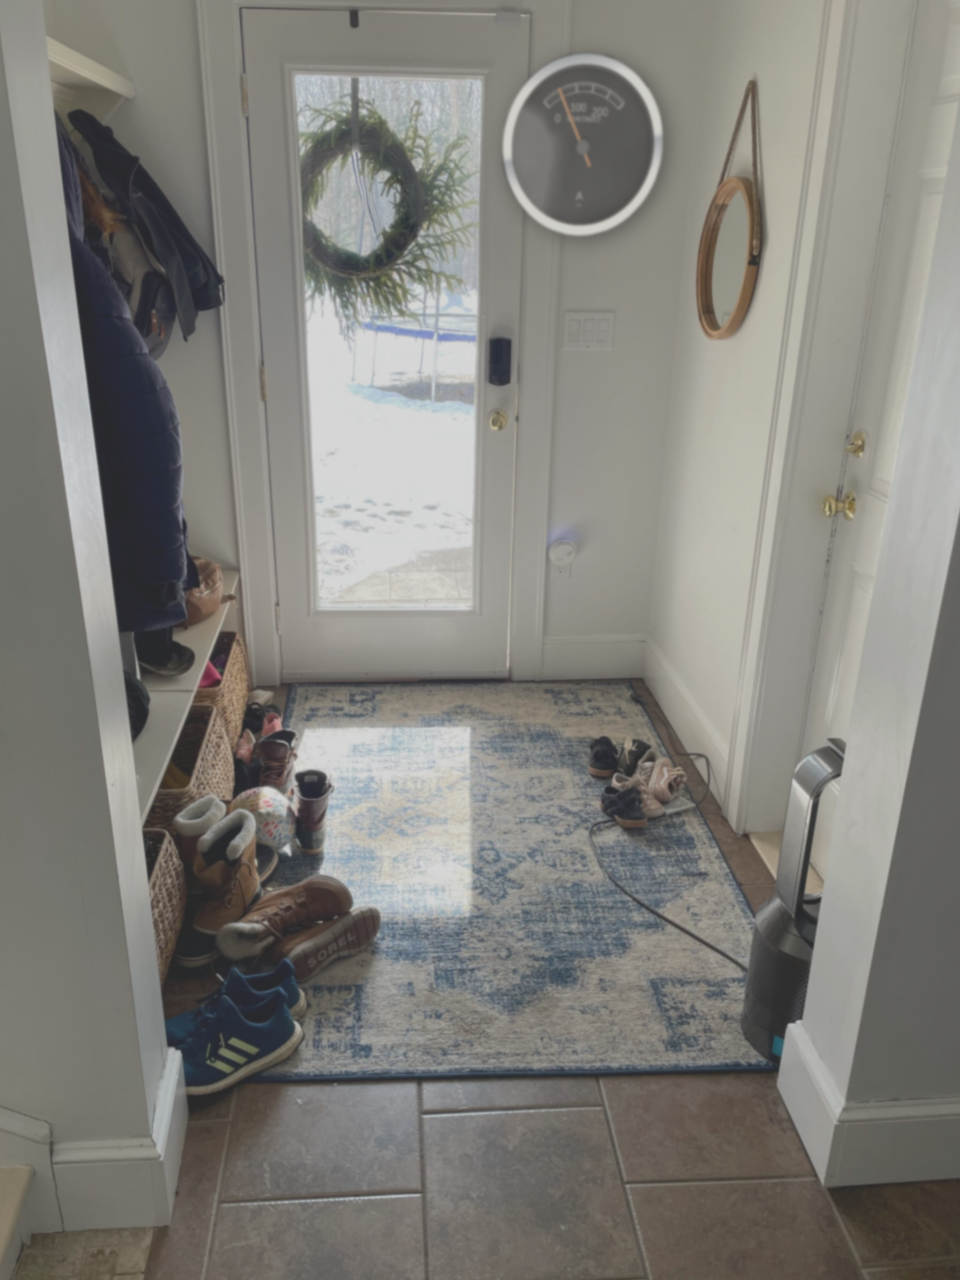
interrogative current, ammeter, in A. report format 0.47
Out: 50
